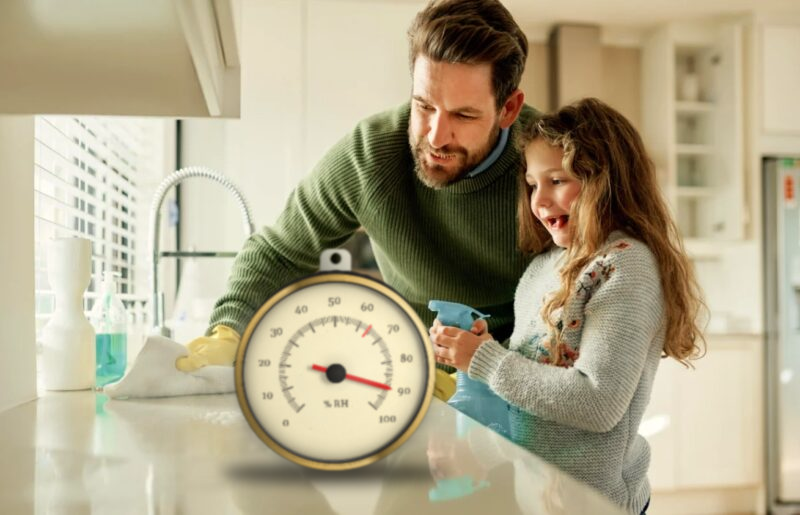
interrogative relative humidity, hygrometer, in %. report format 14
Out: 90
